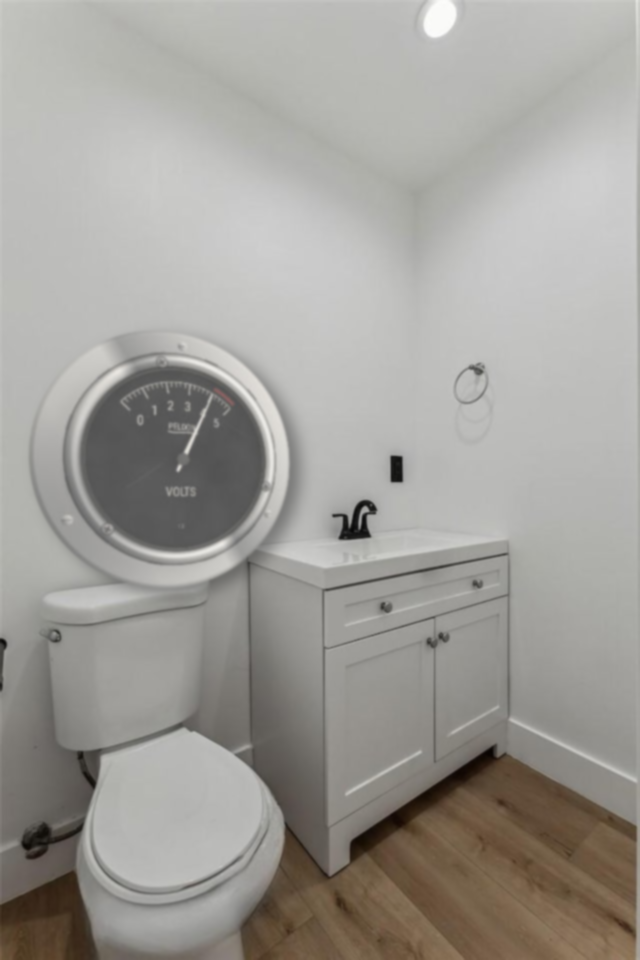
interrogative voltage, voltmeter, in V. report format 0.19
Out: 4
